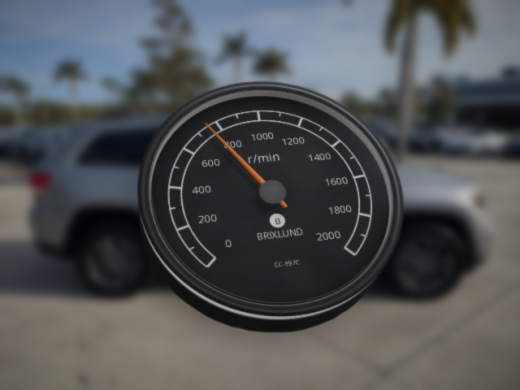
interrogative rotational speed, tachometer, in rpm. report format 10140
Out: 750
